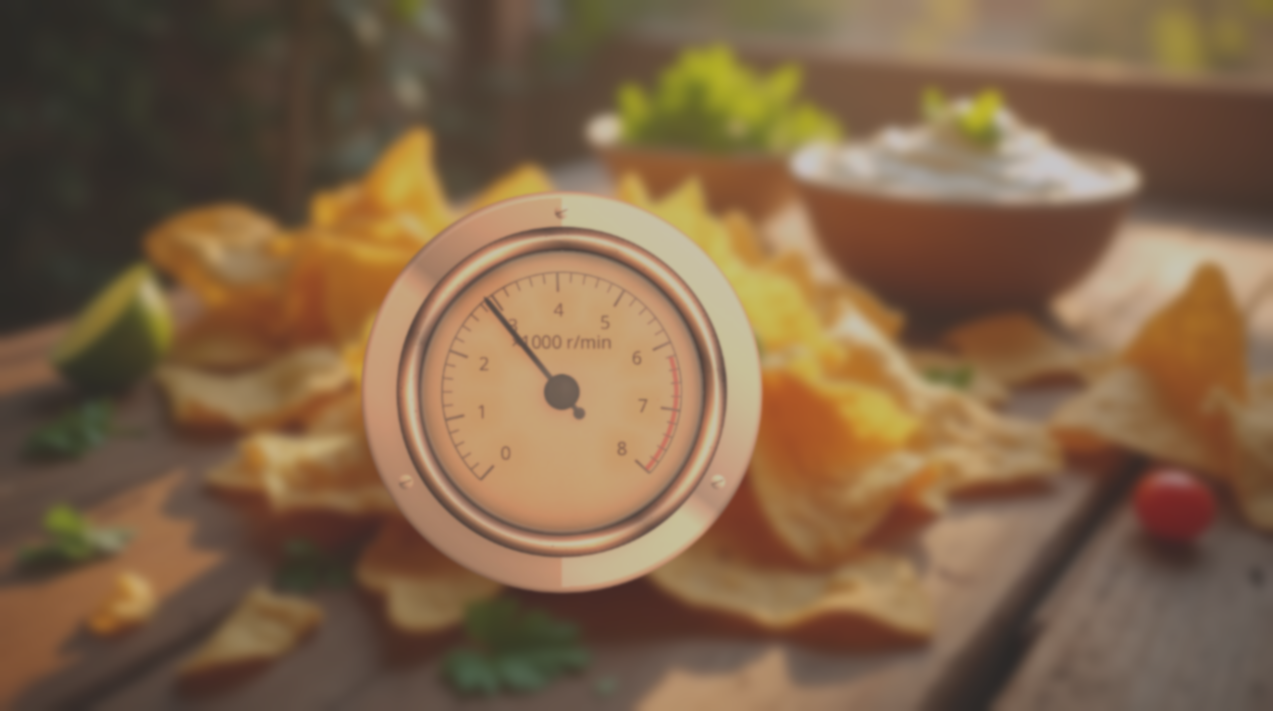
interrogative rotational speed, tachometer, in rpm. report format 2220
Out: 2900
